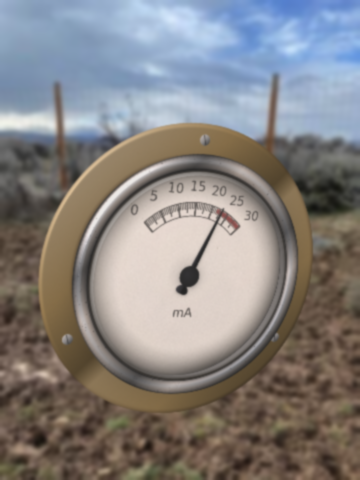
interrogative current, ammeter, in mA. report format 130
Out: 22.5
